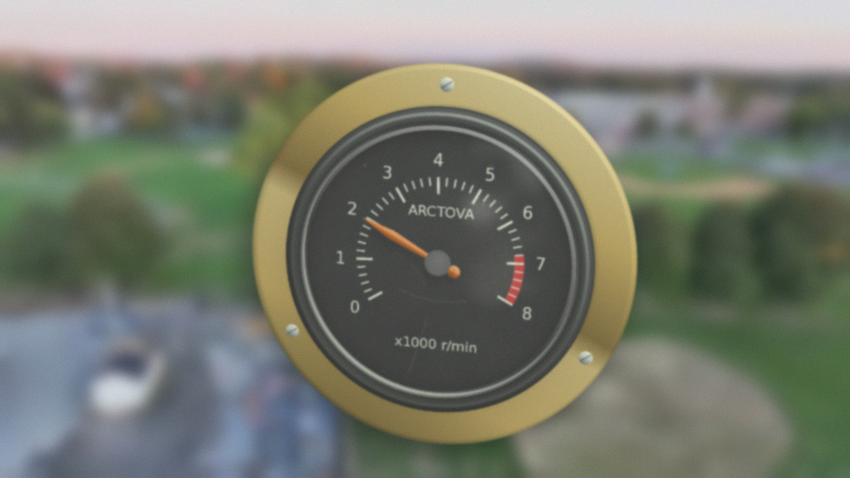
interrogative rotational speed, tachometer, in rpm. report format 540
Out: 2000
